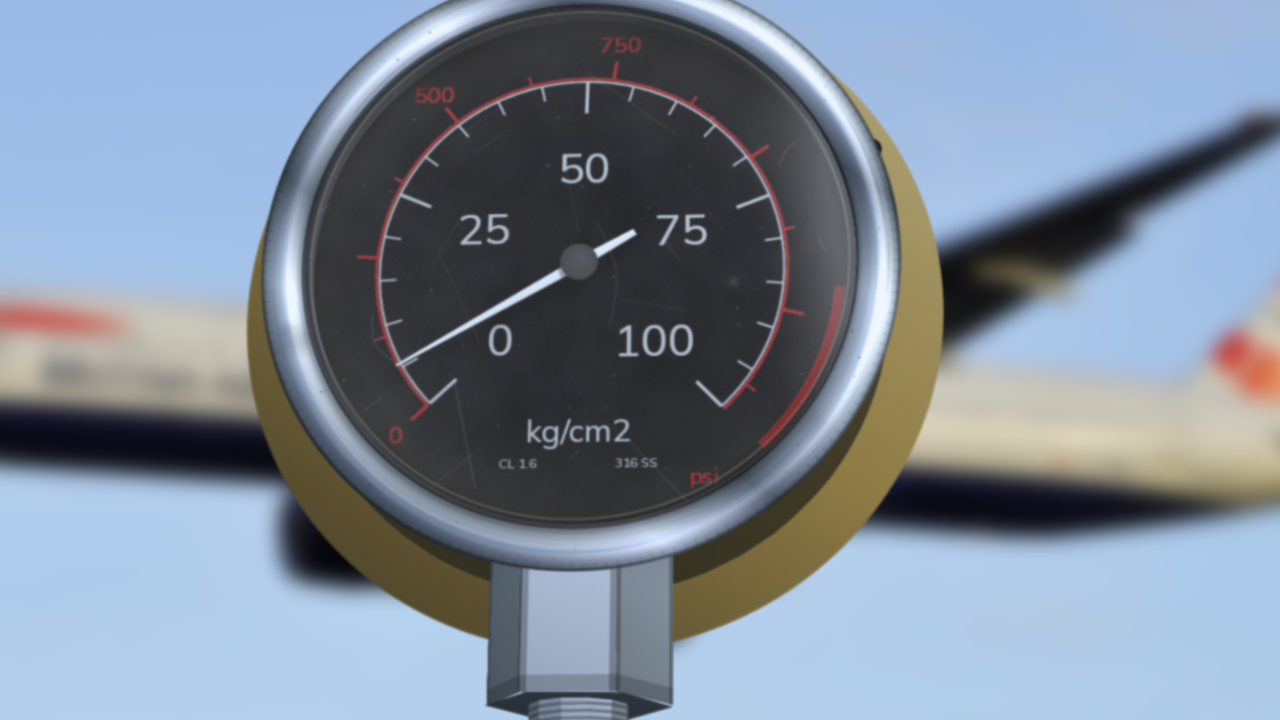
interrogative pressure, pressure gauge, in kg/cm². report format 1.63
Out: 5
